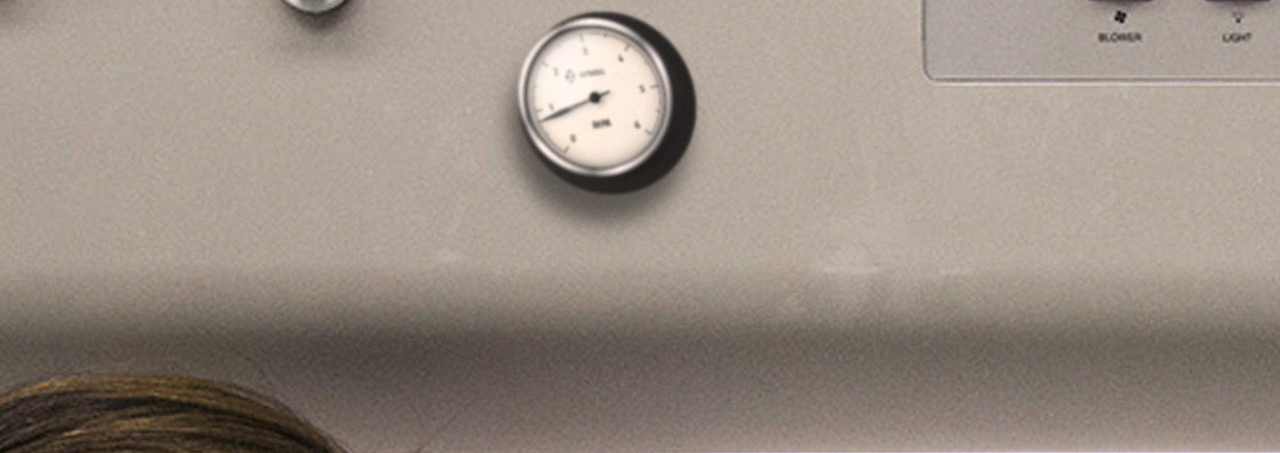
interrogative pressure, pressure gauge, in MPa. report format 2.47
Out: 0.75
